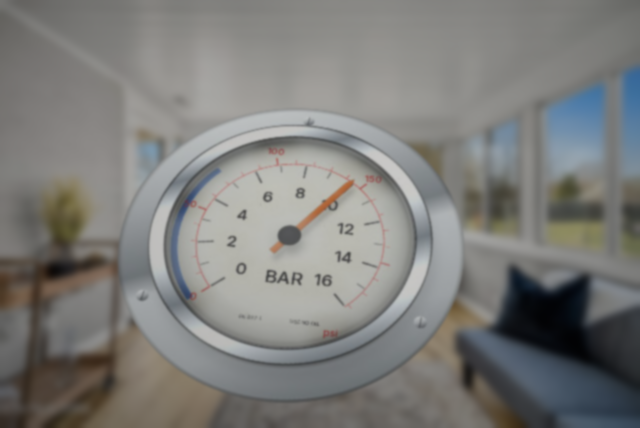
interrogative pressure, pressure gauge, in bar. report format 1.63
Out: 10
